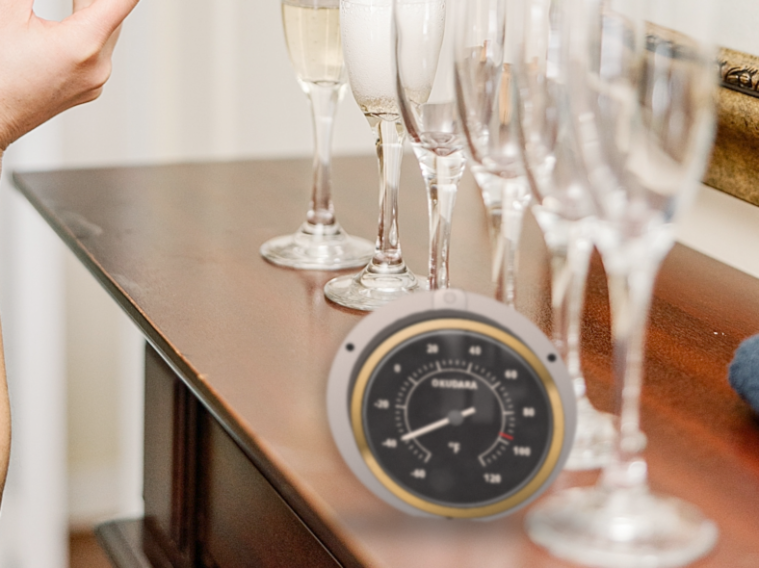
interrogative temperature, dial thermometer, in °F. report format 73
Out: -40
